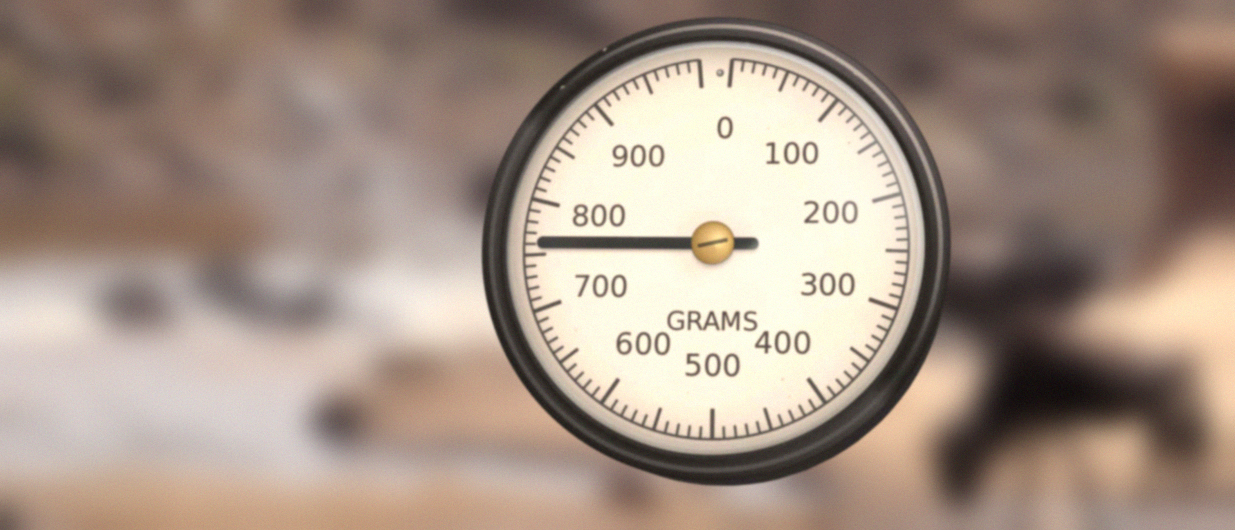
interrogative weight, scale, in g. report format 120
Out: 760
